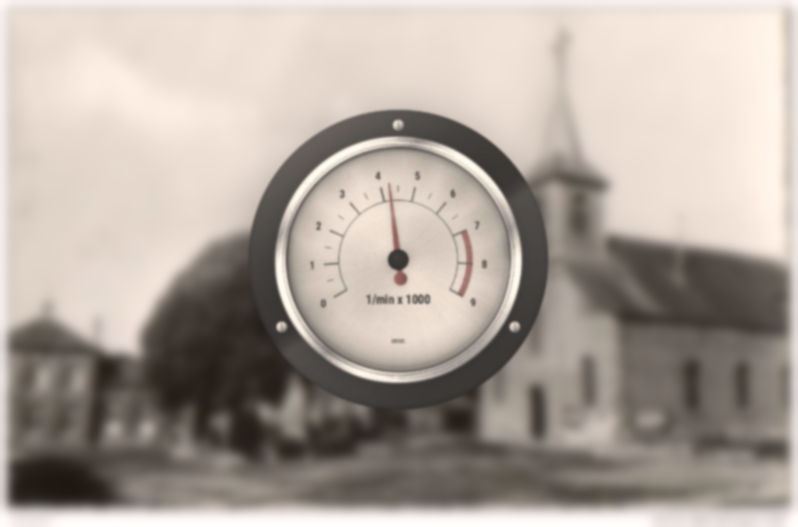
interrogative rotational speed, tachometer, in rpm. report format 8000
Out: 4250
